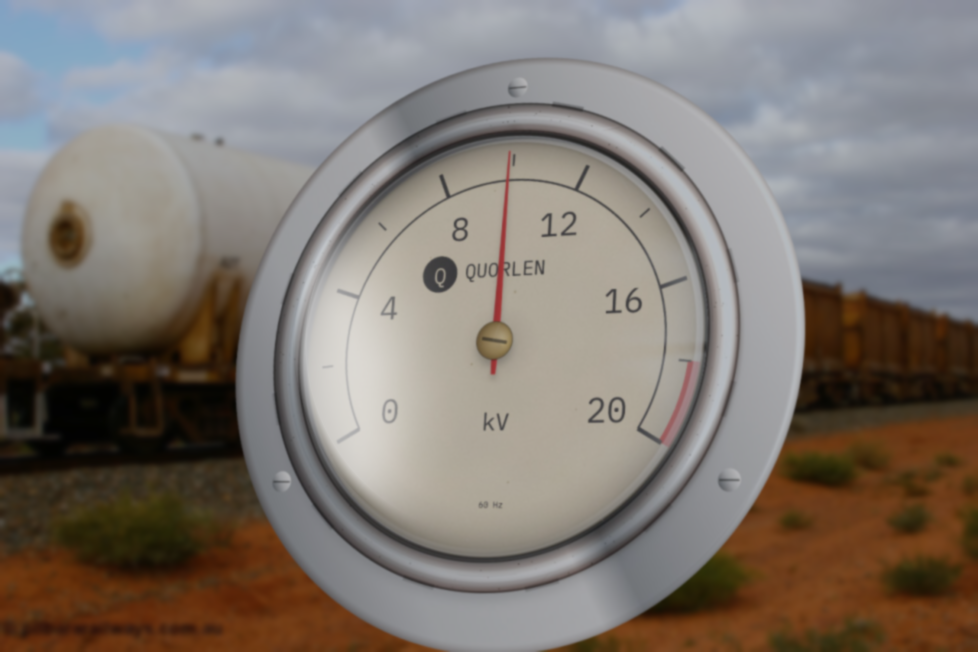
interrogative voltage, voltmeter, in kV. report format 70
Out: 10
